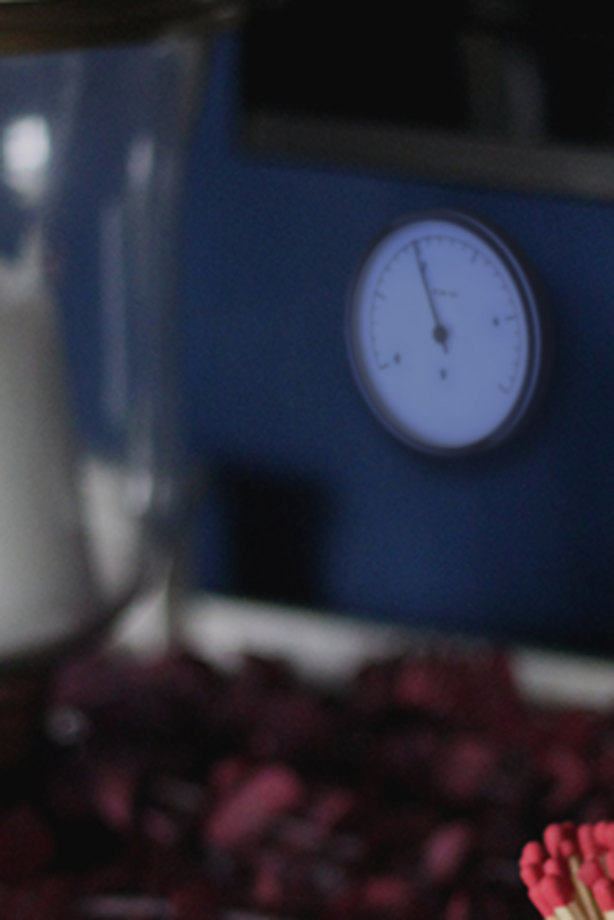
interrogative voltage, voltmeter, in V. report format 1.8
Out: 2
